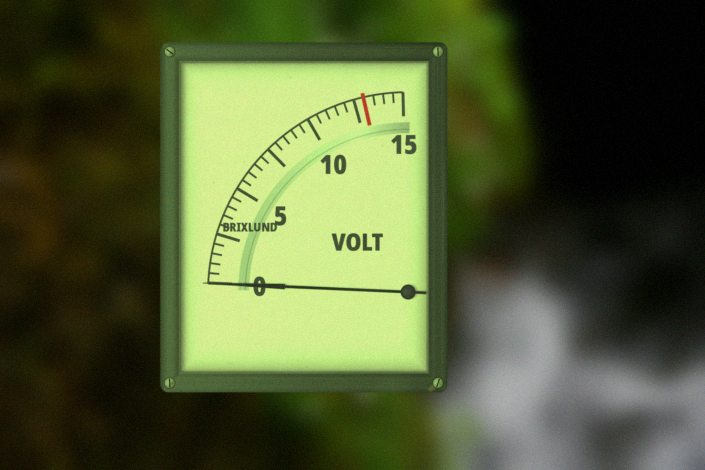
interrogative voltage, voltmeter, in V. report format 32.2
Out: 0
